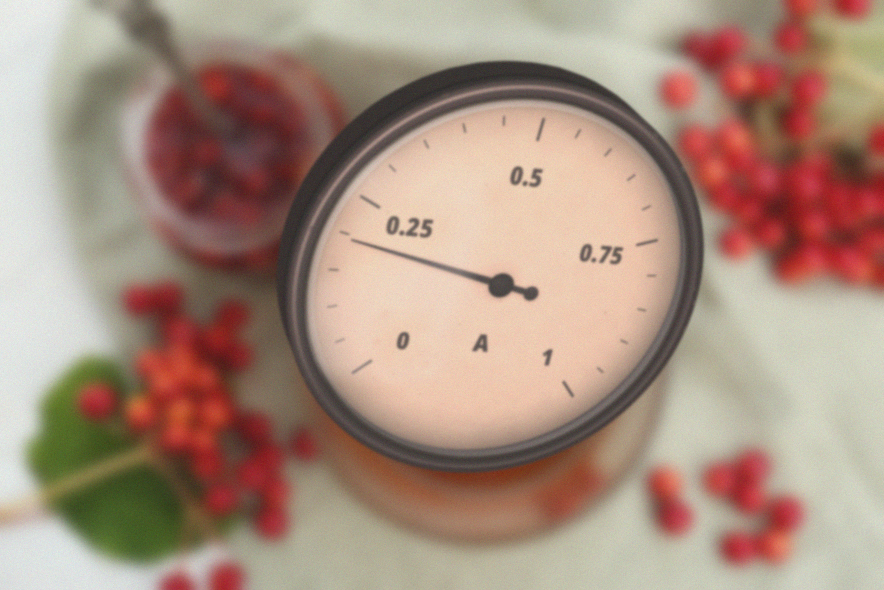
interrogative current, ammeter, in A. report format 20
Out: 0.2
